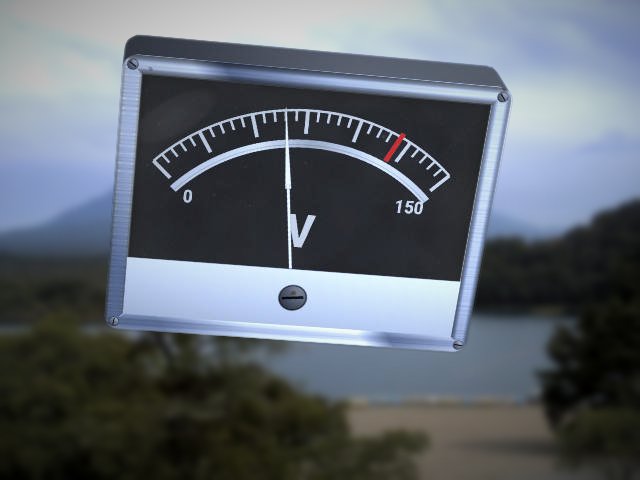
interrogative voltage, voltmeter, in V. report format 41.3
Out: 65
